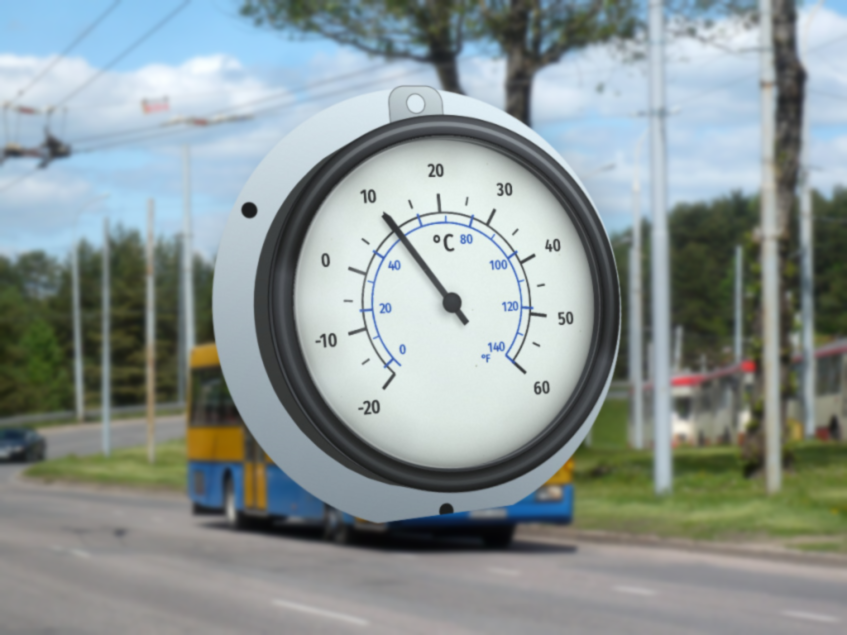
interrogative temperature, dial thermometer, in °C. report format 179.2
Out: 10
